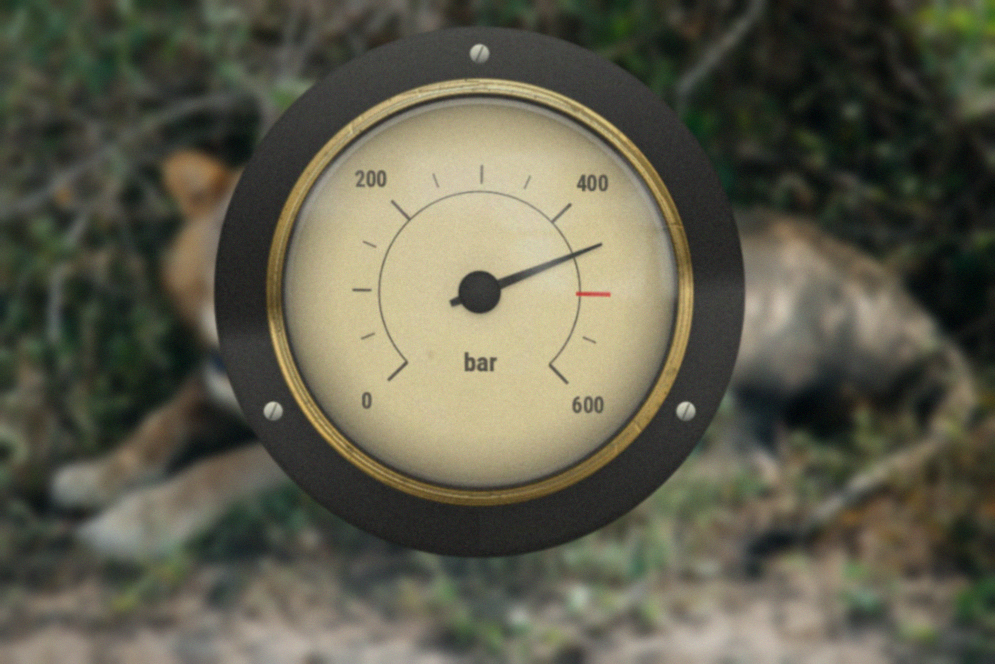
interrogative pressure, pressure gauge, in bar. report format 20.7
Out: 450
